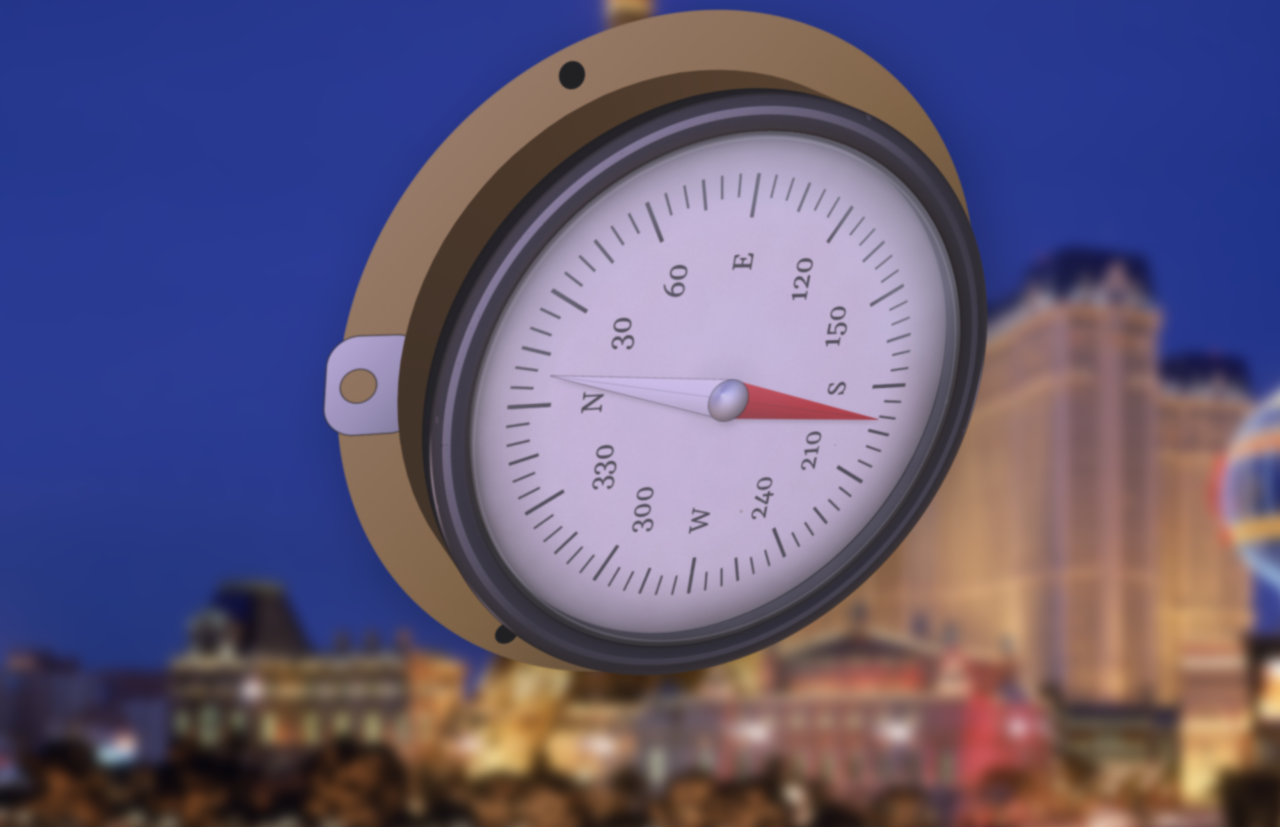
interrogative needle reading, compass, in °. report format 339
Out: 190
